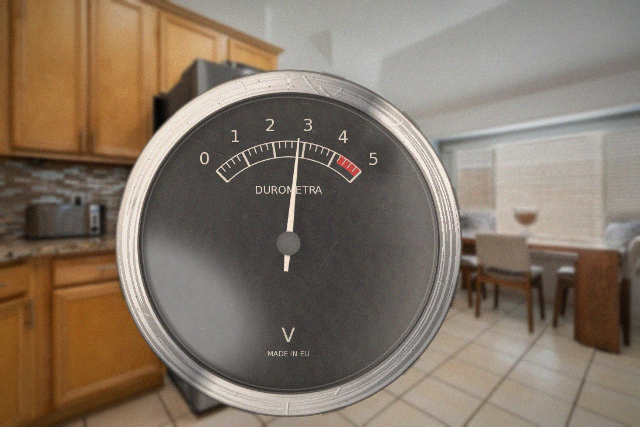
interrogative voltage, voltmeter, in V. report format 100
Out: 2.8
